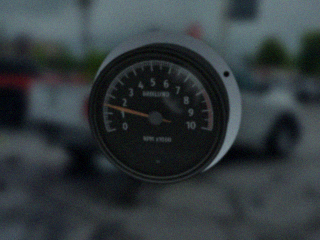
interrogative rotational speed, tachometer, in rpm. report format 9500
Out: 1500
